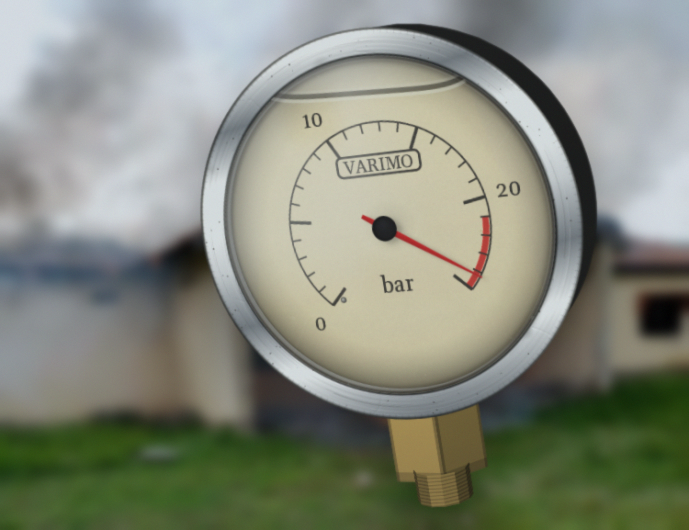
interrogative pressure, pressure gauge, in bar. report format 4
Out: 24
